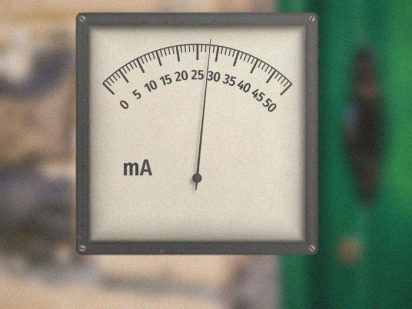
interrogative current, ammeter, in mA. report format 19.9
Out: 28
